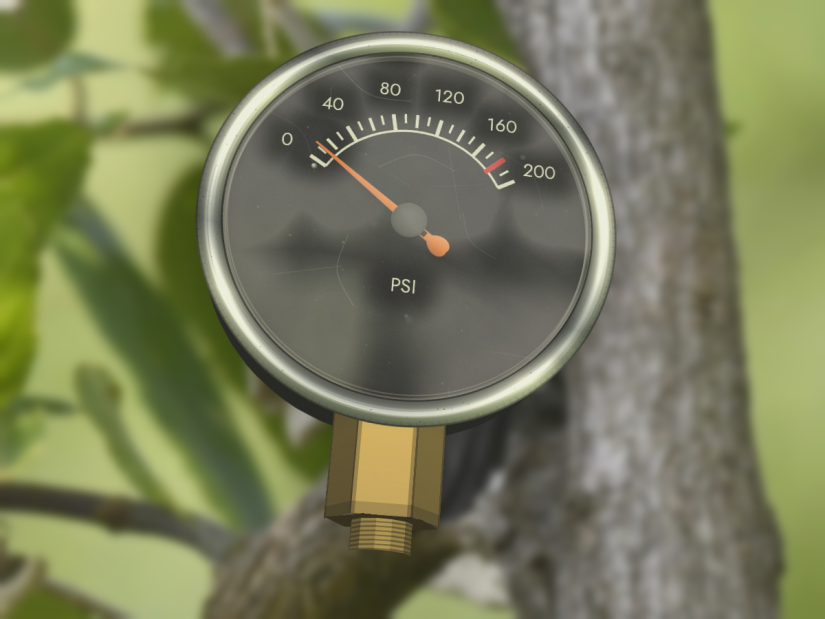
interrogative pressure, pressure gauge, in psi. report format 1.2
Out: 10
